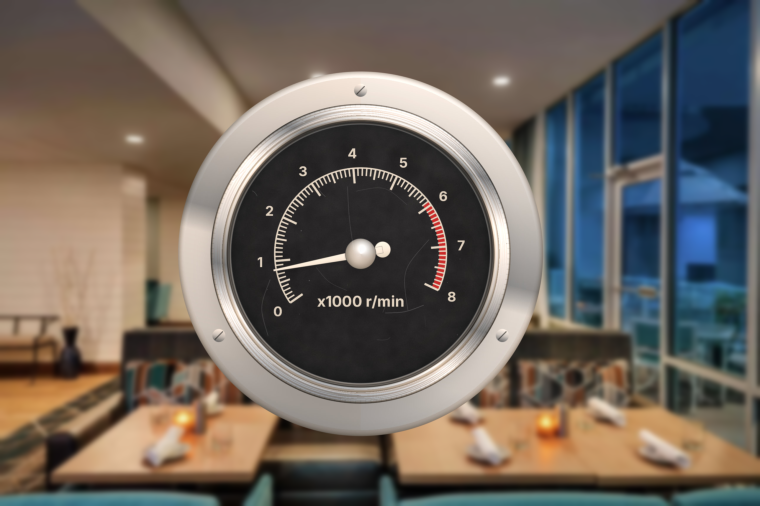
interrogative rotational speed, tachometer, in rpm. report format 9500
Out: 800
